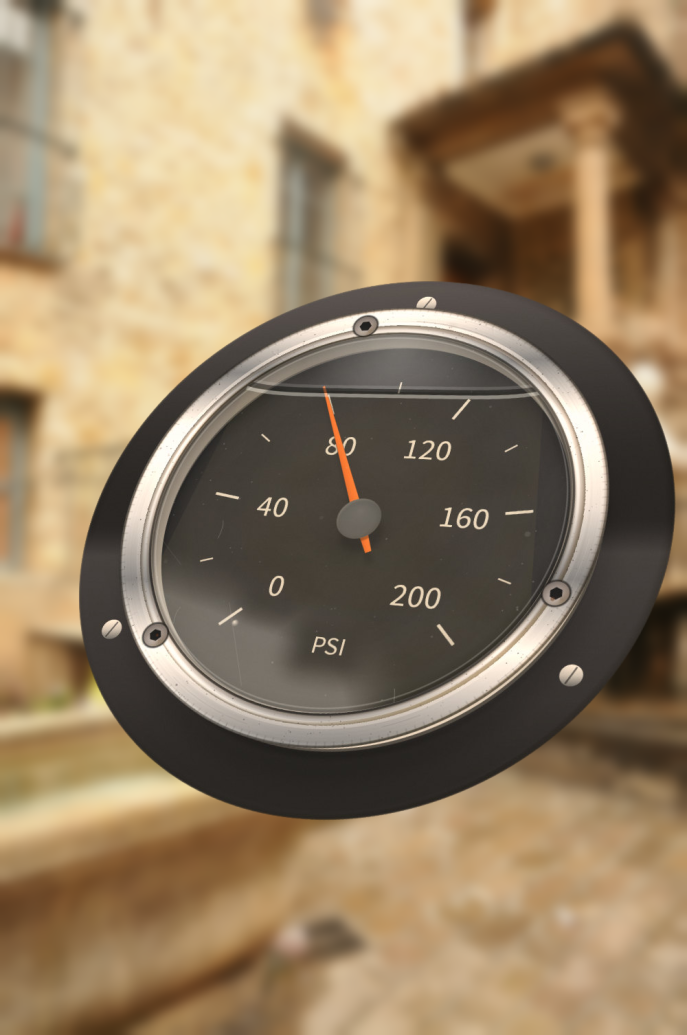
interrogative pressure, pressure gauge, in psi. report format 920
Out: 80
